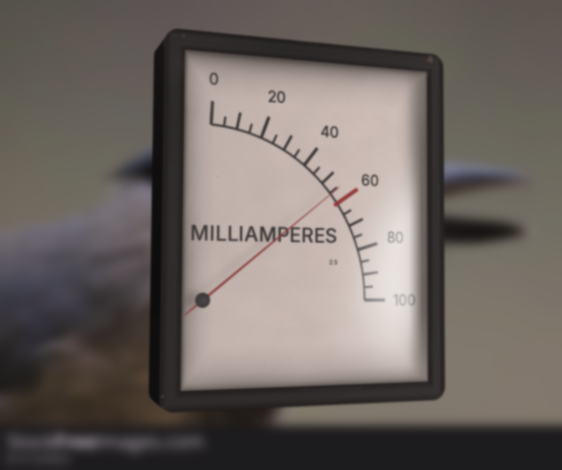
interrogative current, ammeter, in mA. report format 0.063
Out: 55
